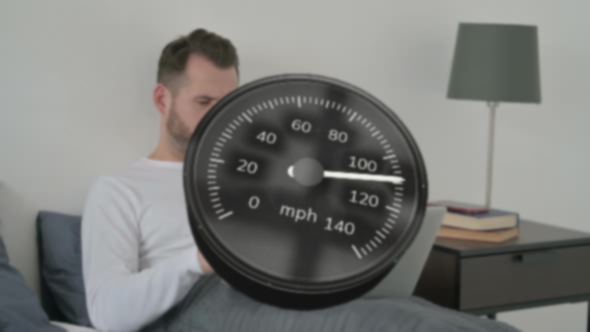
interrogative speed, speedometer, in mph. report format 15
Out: 110
